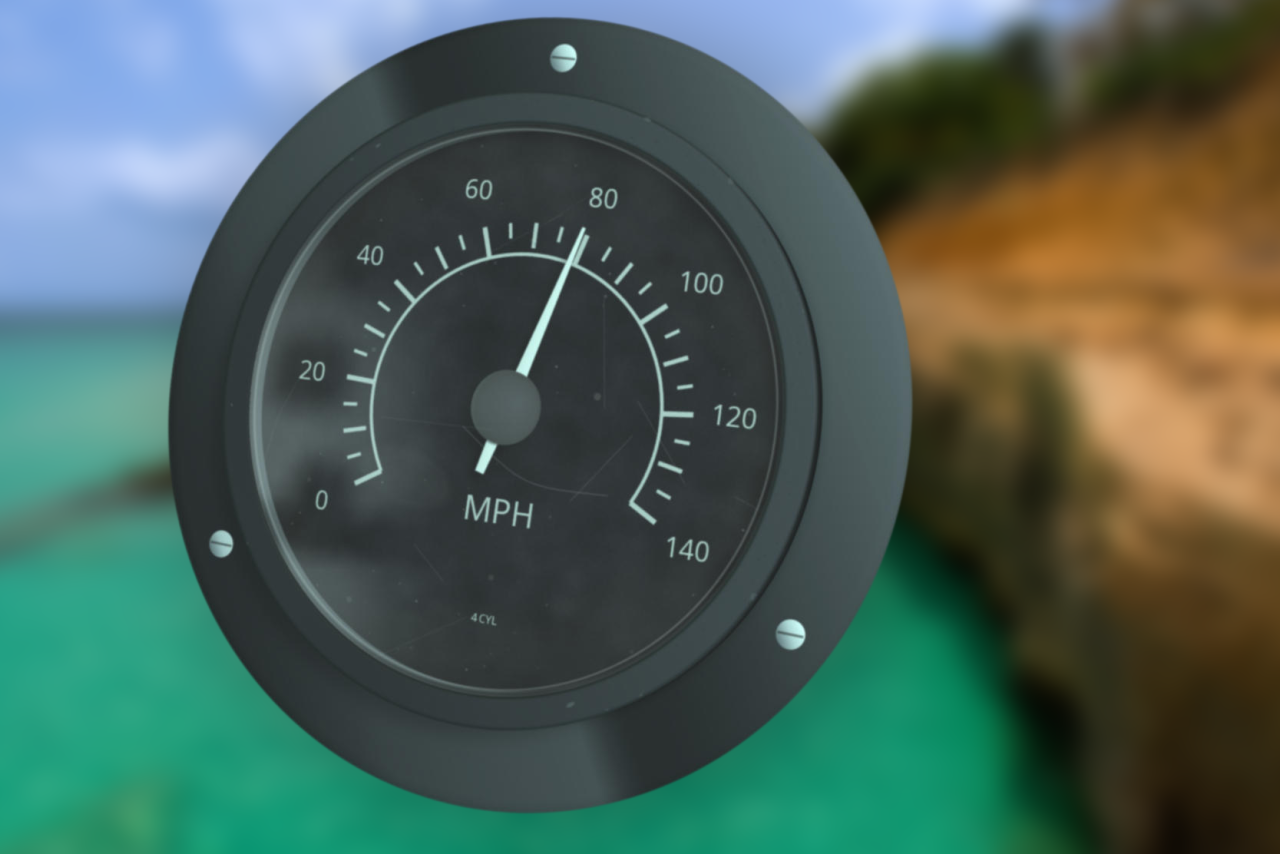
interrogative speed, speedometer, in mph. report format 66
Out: 80
